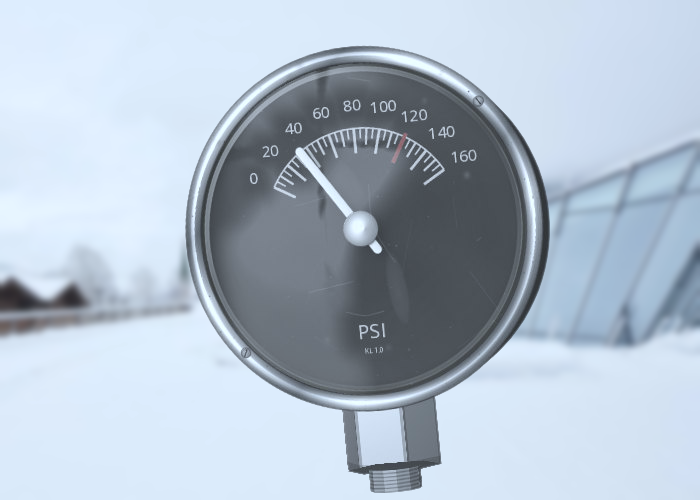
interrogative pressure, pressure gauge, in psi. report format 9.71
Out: 35
